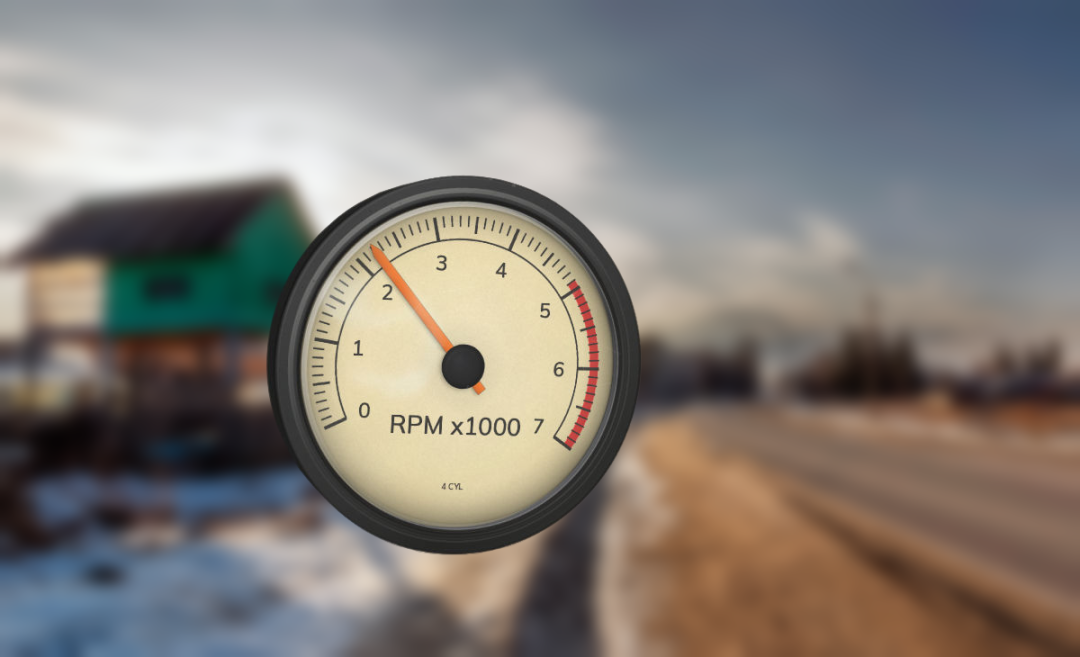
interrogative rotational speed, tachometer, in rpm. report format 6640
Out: 2200
